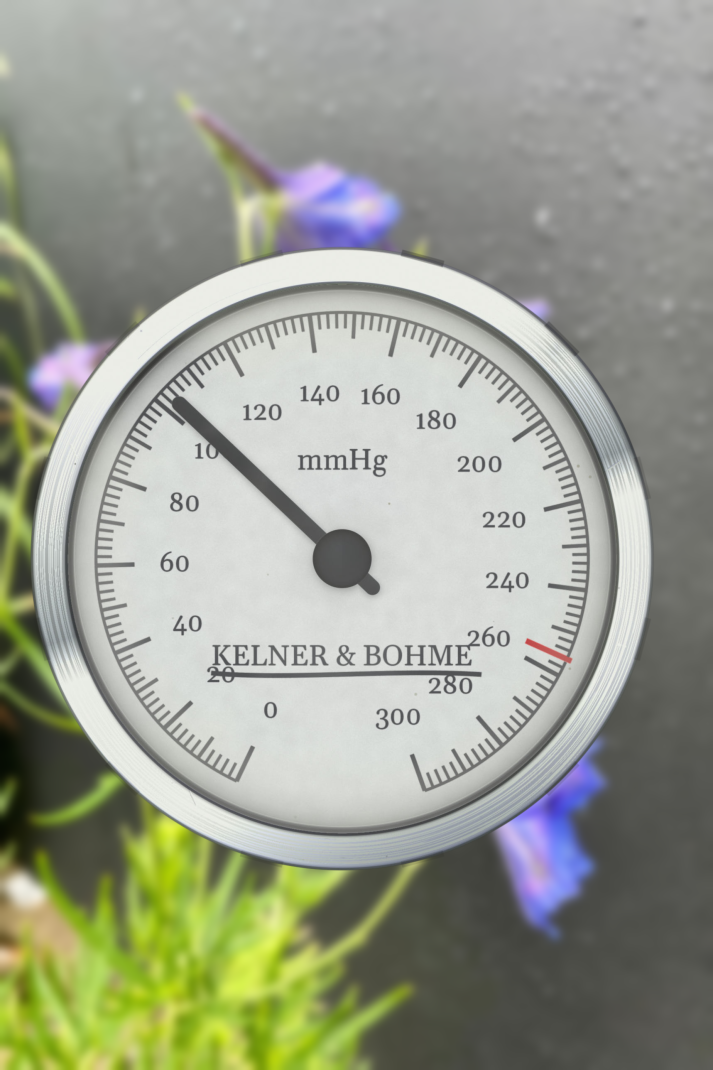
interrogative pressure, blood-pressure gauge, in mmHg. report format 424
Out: 103
